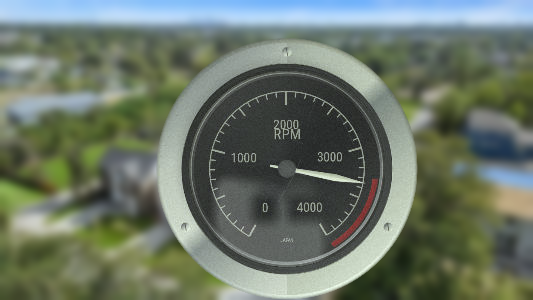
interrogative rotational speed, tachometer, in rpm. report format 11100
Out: 3350
